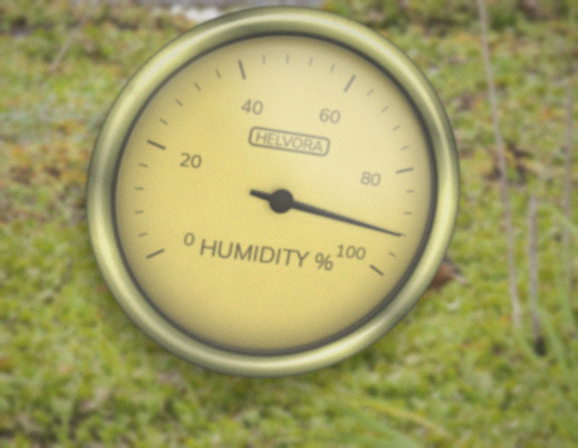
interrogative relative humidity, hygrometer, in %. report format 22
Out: 92
